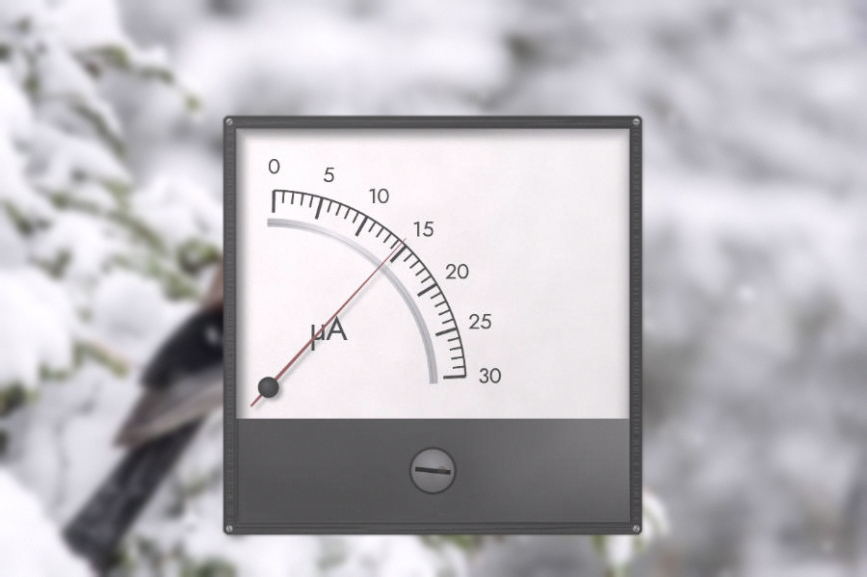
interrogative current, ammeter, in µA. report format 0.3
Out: 14.5
